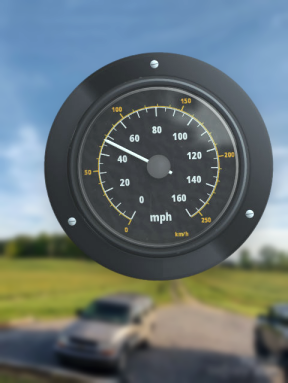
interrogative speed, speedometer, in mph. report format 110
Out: 47.5
